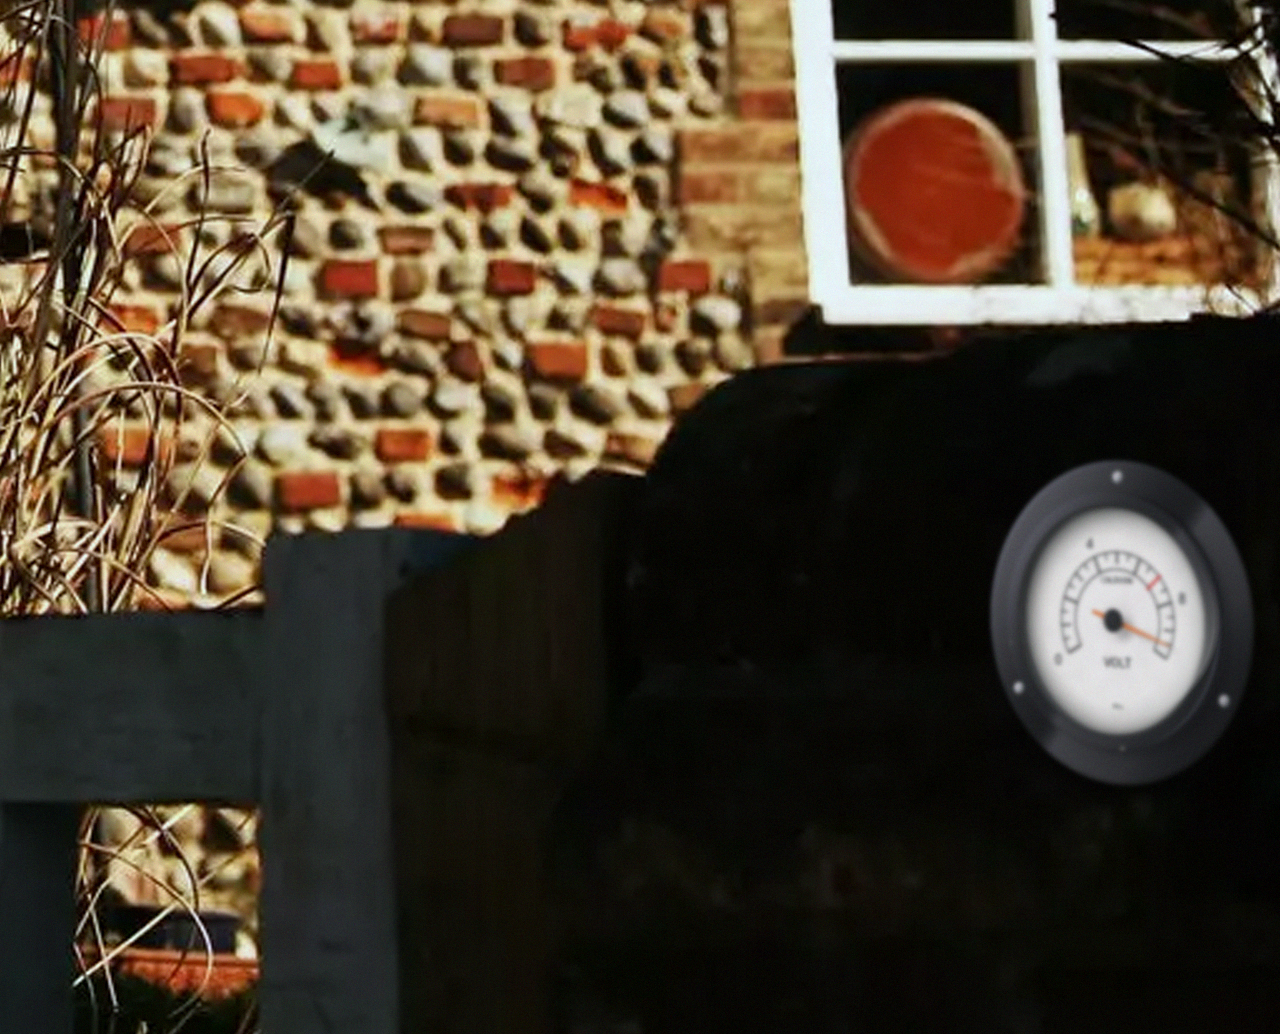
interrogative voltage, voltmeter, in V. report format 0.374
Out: 9.5
